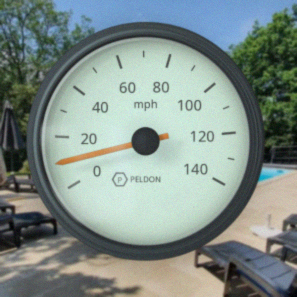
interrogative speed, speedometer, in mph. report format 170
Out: 10
